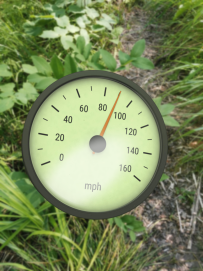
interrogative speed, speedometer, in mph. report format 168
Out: 90
